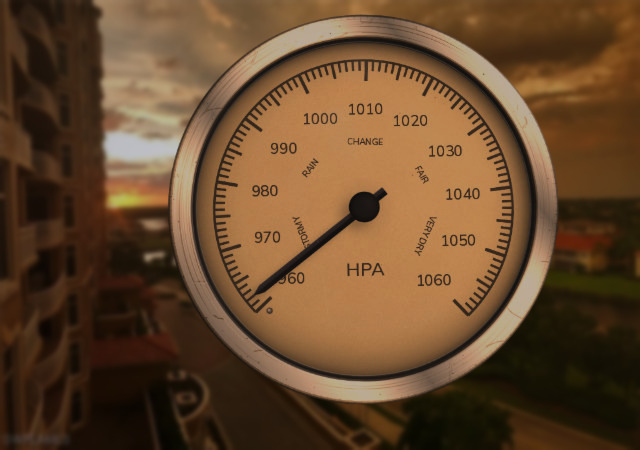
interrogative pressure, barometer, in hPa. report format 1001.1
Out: 962
